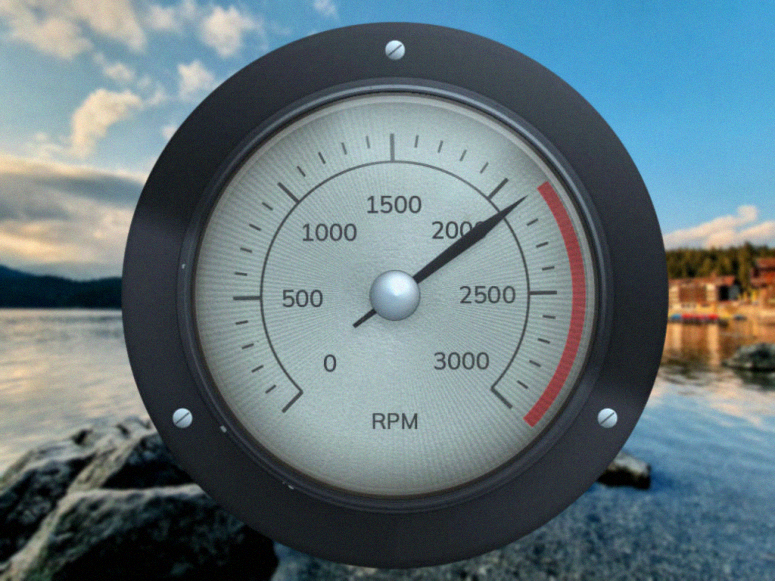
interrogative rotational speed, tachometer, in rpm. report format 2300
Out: 2100
